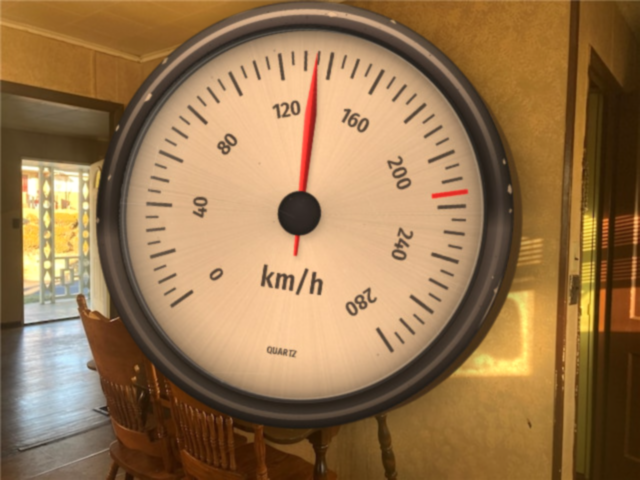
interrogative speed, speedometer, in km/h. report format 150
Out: 135
